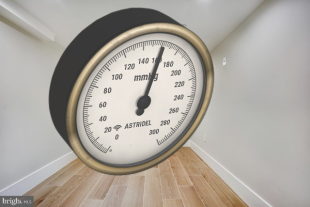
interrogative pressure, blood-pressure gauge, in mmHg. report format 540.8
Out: 160
